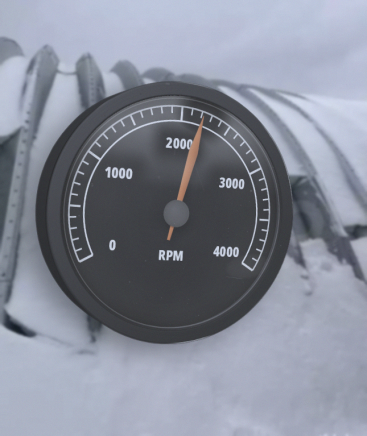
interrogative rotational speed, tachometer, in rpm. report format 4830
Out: 2200
